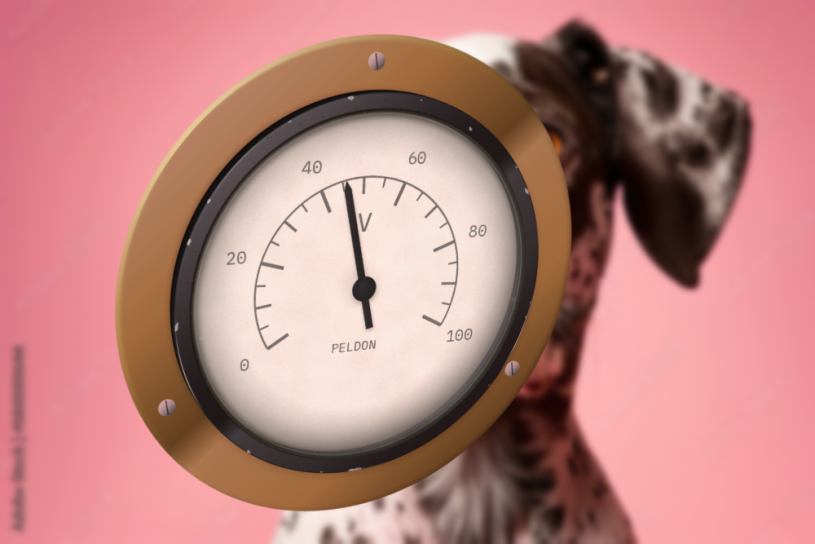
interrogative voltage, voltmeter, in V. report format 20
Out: 45
